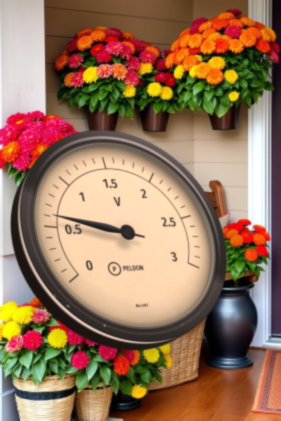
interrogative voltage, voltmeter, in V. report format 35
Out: 0.6
